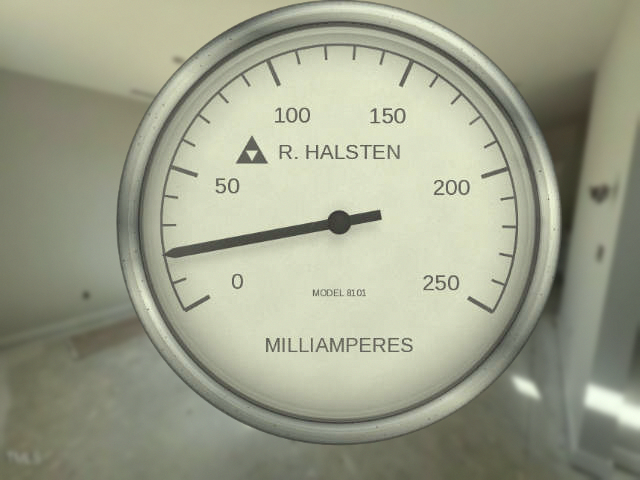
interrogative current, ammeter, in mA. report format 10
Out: 20
